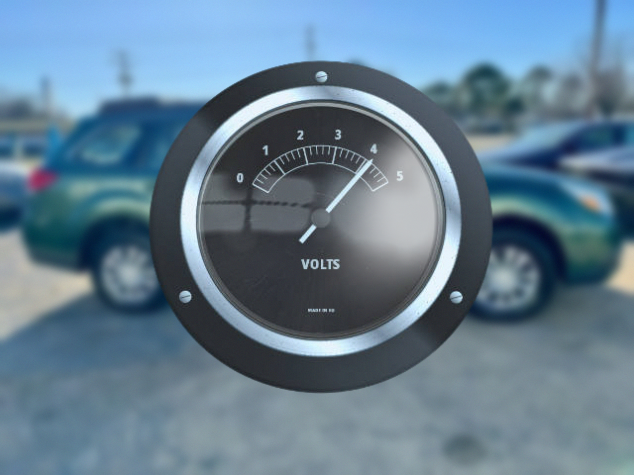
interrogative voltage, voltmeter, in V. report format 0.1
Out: 4.2
